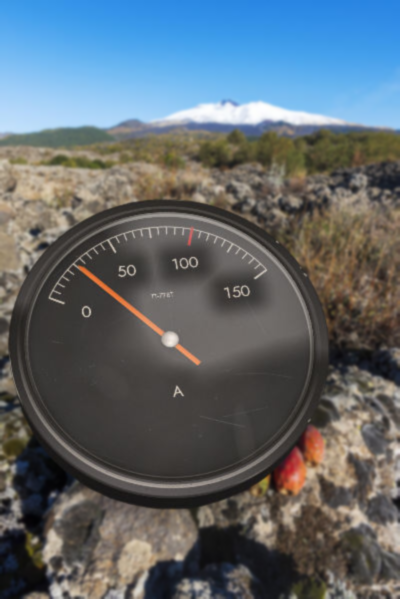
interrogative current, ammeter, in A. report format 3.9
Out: 25
